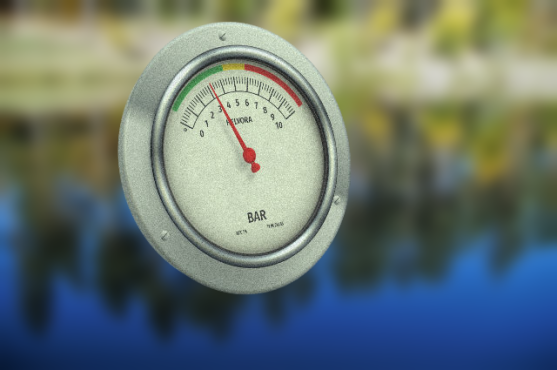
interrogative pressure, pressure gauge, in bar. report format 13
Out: 3
